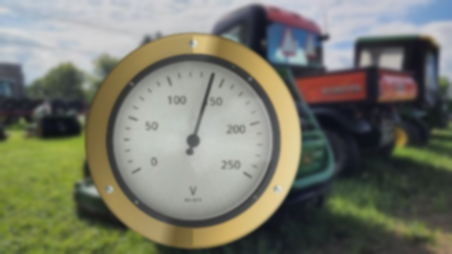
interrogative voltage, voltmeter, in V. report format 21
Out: 140
